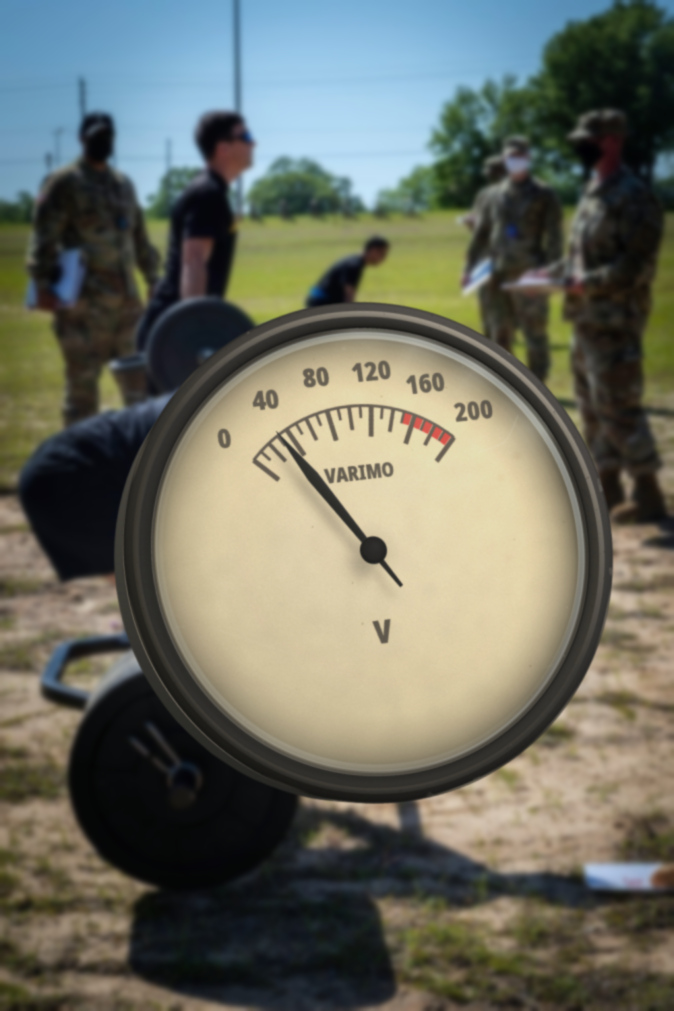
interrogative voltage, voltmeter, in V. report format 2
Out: 30
